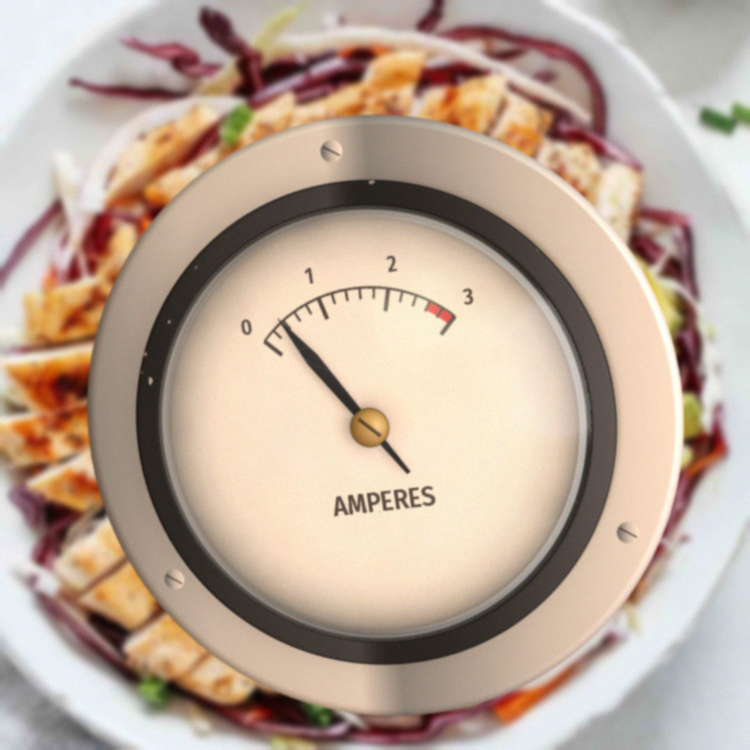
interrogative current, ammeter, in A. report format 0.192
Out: 0.4
